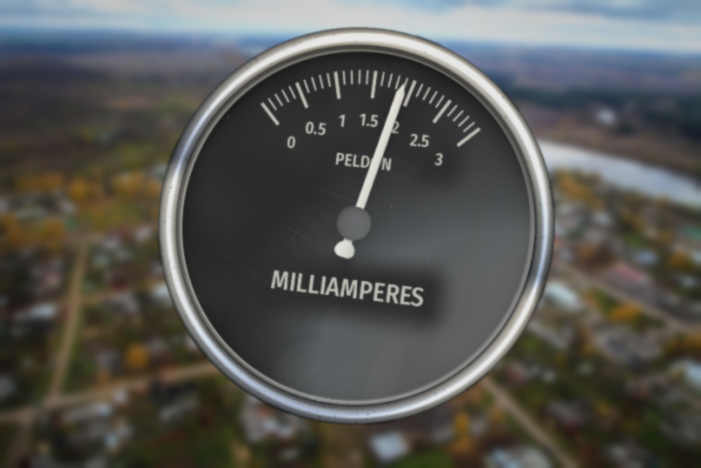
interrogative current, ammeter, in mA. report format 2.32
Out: 1.9
